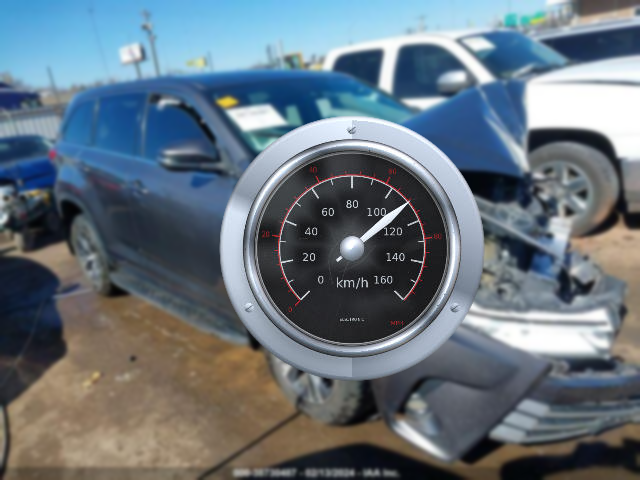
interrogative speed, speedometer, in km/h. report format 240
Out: 110
